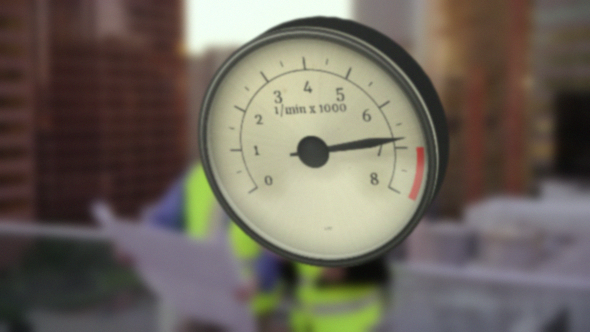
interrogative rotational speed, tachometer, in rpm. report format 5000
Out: 6750
